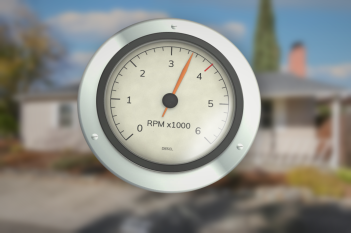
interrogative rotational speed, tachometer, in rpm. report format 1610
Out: 3500
